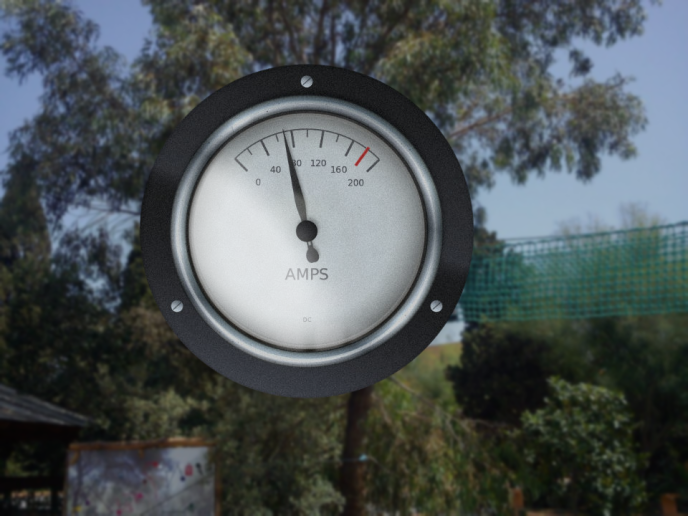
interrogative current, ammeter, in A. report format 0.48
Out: 70
